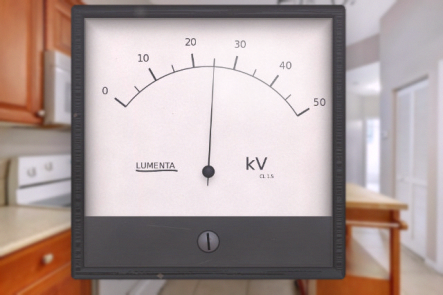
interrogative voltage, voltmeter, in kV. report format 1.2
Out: 25
